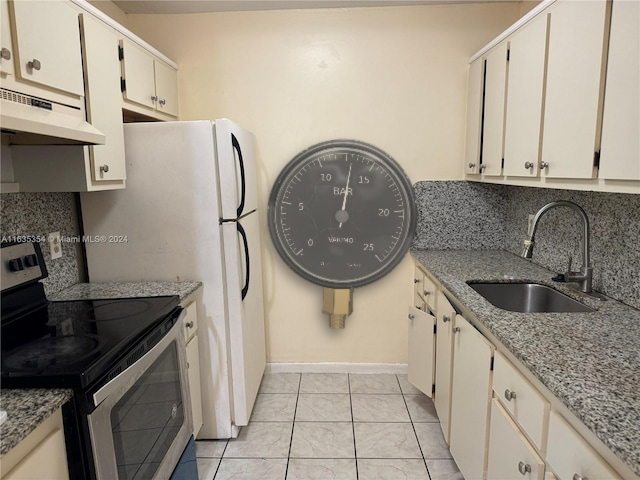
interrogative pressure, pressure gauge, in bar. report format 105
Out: 13
